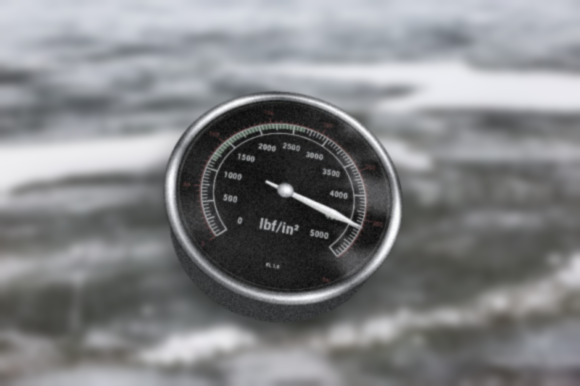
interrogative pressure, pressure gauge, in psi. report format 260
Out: 4500
